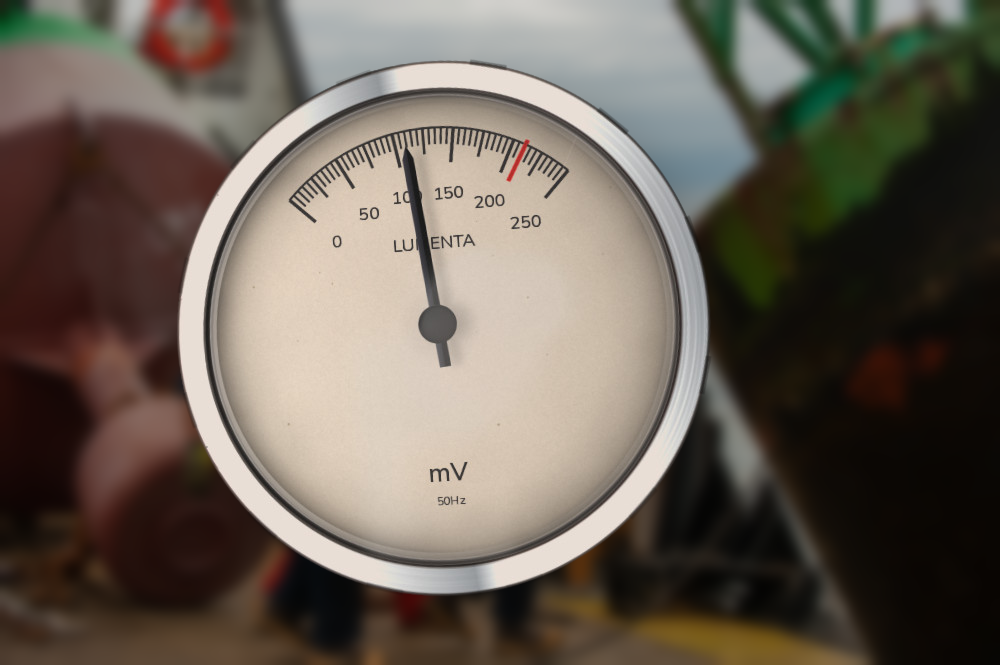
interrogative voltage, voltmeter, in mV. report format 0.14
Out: 110
